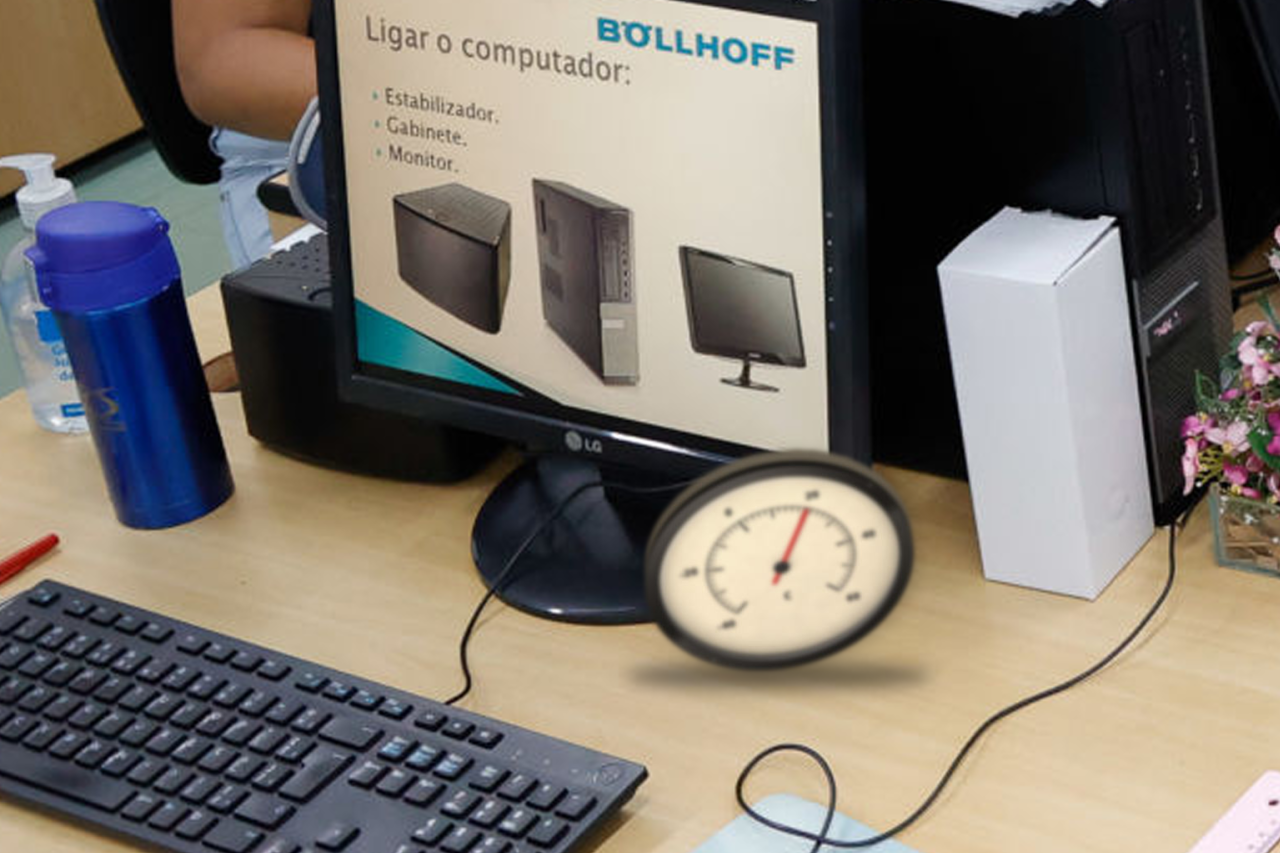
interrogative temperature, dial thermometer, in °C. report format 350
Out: 20
